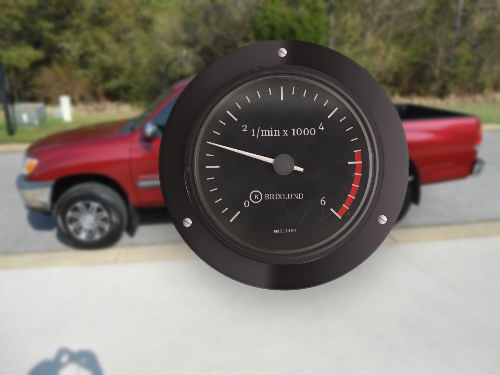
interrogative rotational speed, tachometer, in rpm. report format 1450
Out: 1400
